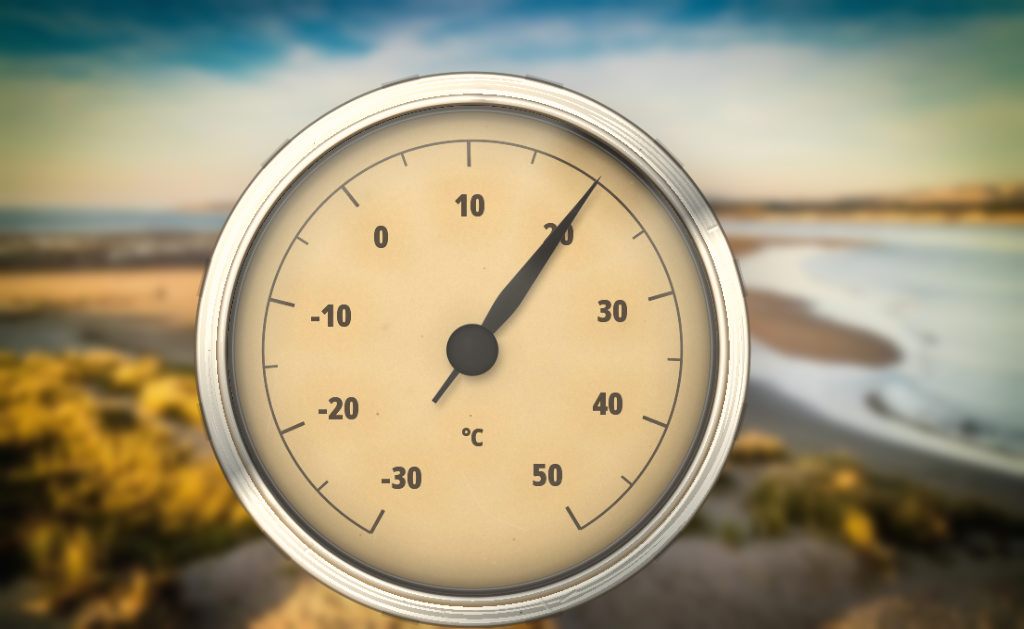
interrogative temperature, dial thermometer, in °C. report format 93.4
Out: 20
